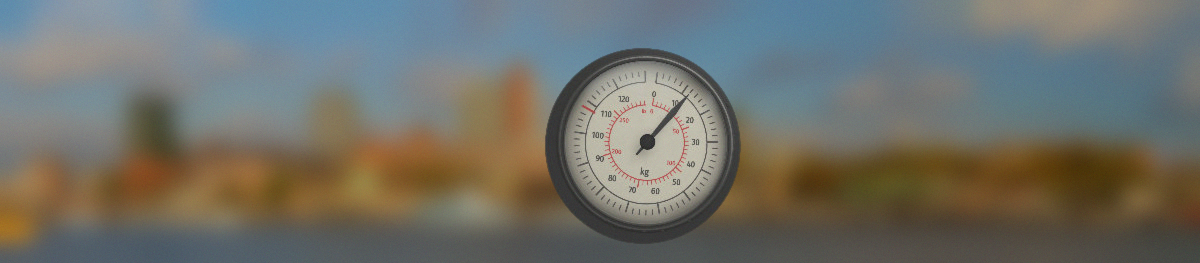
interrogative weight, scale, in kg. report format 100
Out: 12
